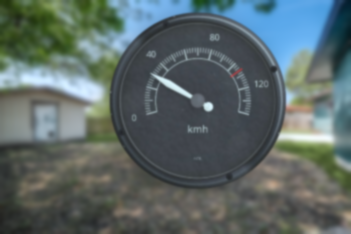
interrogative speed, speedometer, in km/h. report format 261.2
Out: 30
